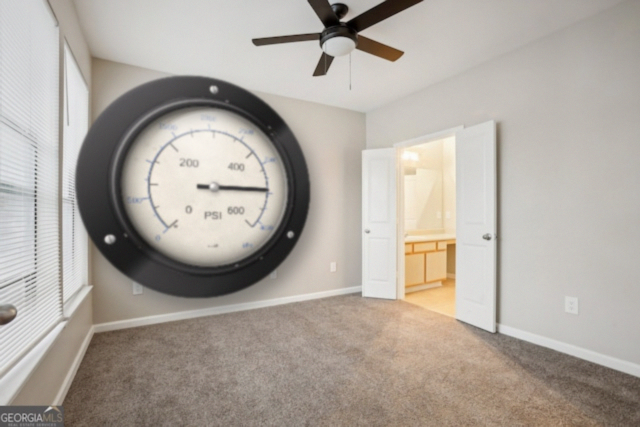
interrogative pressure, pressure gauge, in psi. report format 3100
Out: 500
